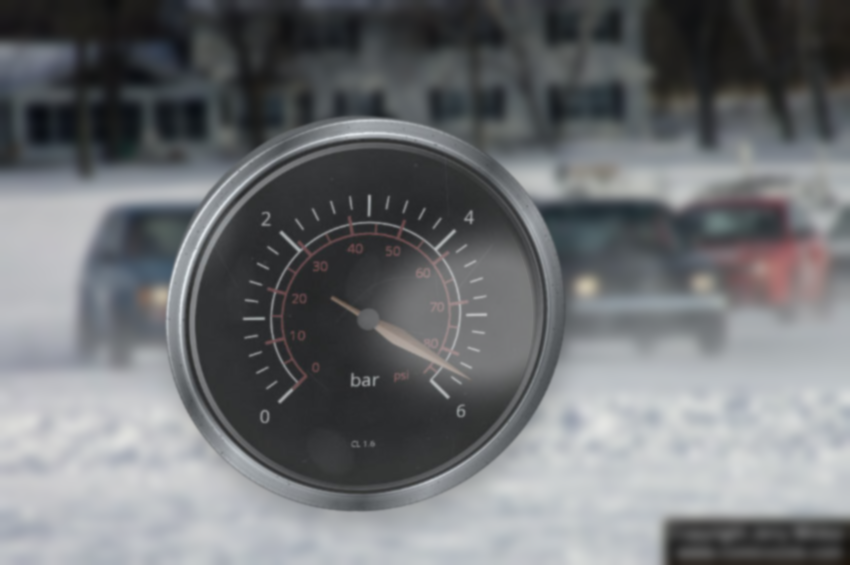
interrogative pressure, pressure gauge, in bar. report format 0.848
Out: 5.7
